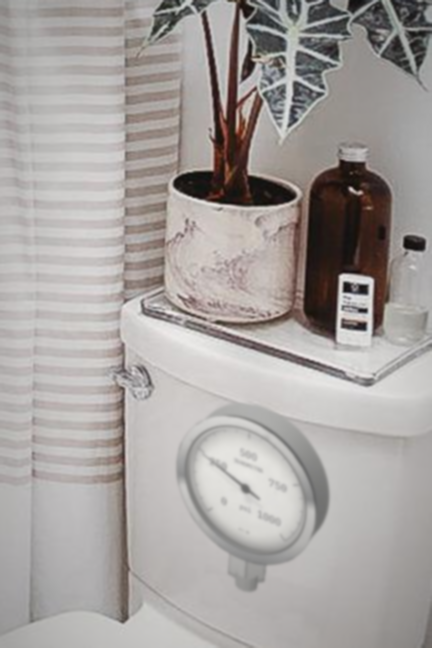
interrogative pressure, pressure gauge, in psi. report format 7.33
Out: 250
